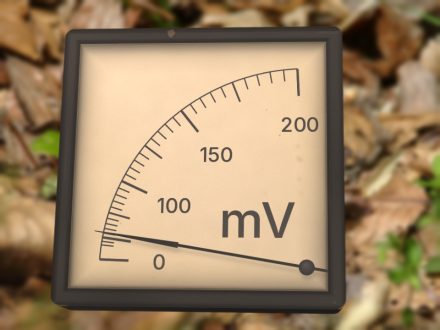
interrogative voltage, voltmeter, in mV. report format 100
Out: 55
